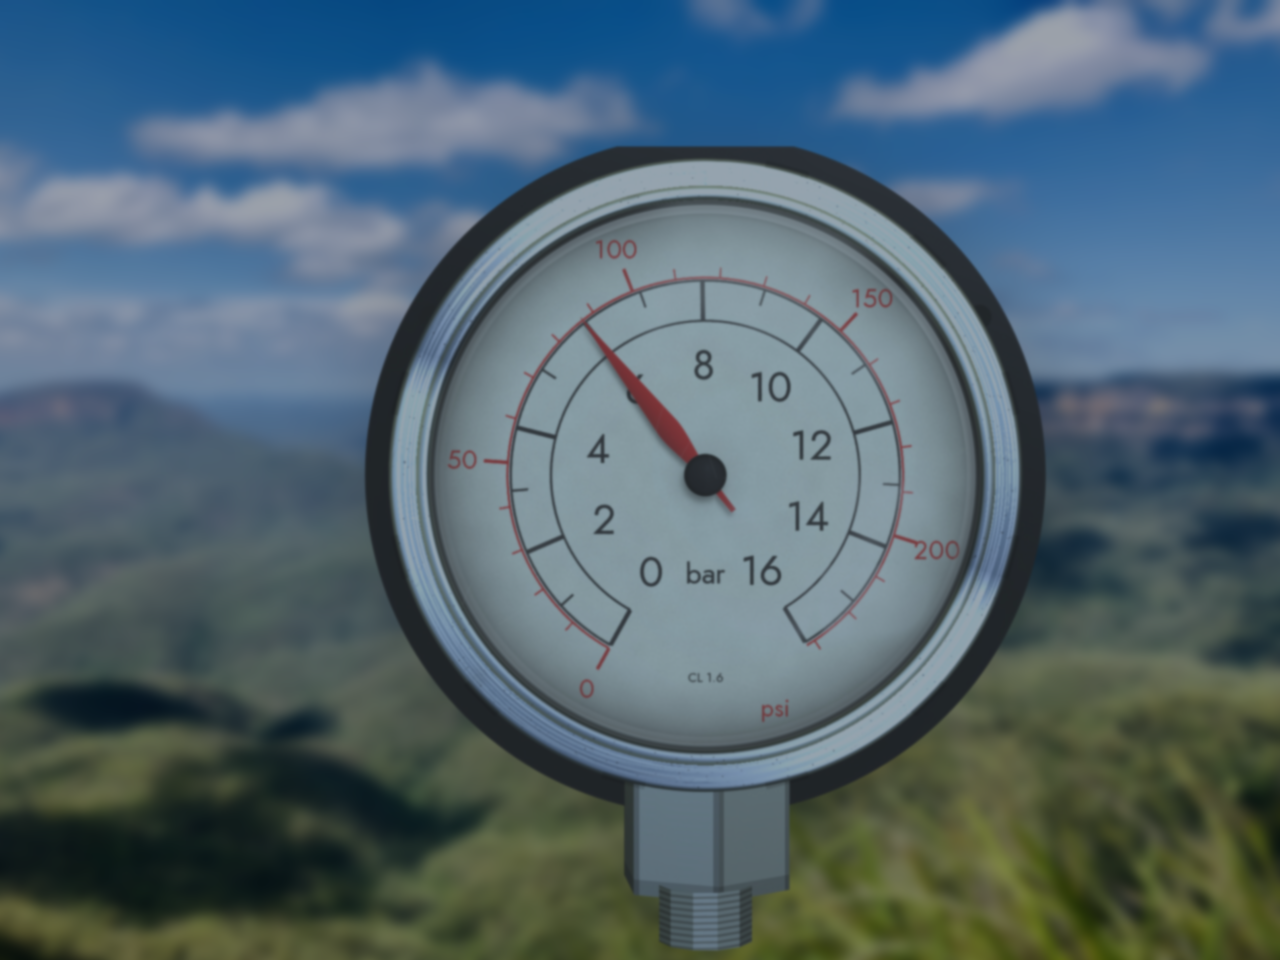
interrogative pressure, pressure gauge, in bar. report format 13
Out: 6
